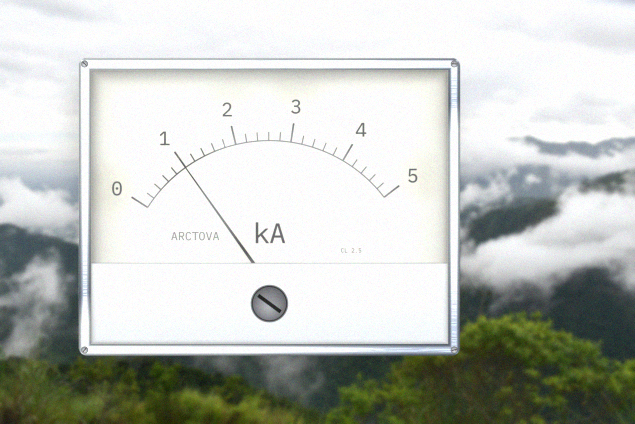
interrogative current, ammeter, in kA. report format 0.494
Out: 1
